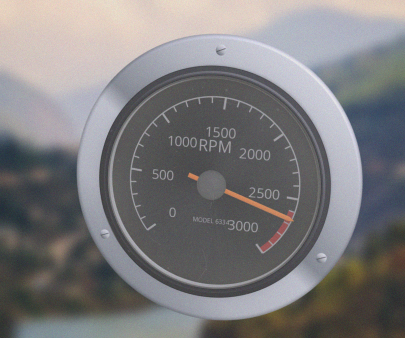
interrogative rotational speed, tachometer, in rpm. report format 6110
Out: 2650
